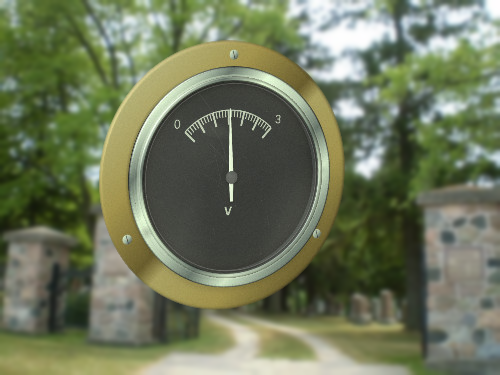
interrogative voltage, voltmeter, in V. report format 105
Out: 1.5
